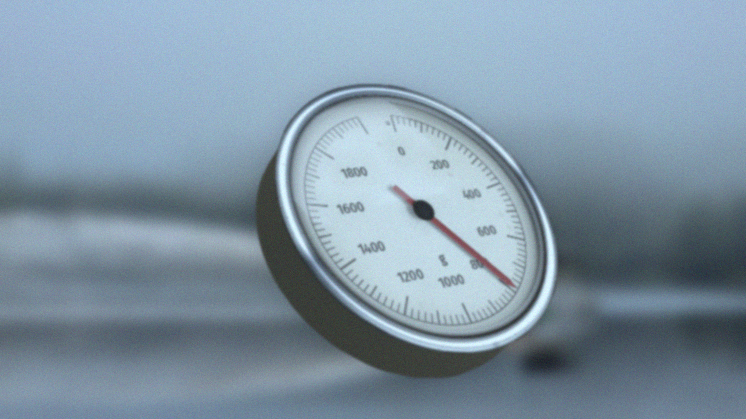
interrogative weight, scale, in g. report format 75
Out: 800
